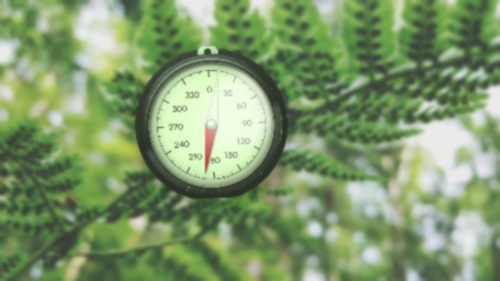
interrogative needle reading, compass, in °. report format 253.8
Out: 190
